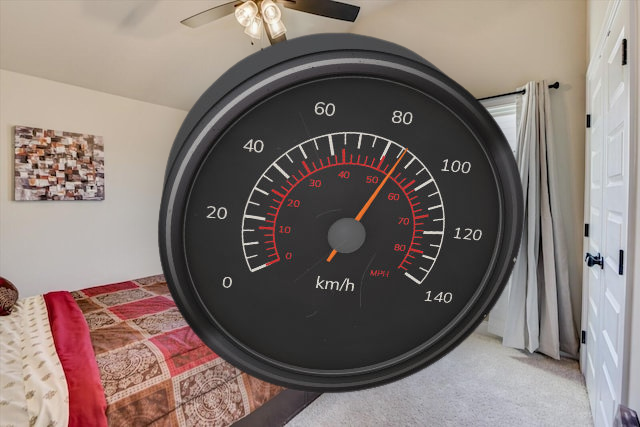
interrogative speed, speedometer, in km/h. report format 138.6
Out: 85
